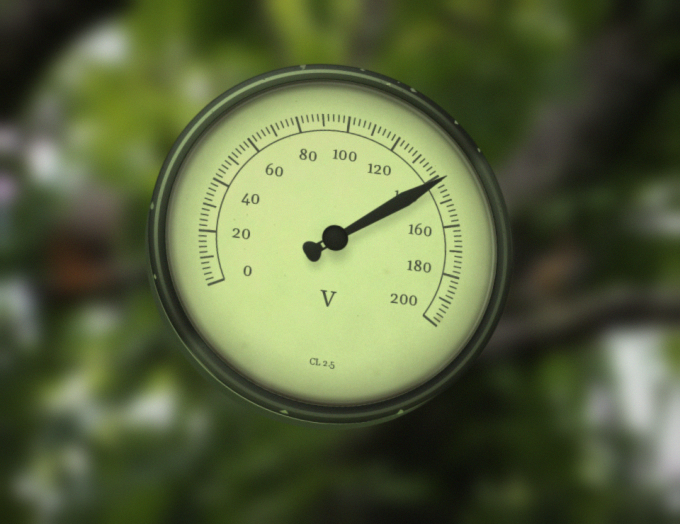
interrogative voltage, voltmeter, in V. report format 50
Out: 142
